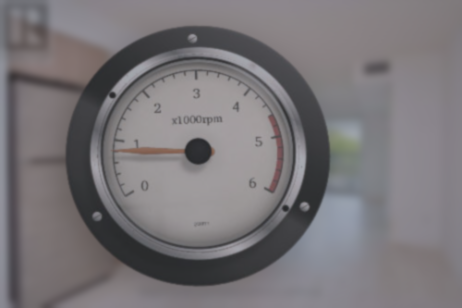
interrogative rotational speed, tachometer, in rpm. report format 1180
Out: 800
